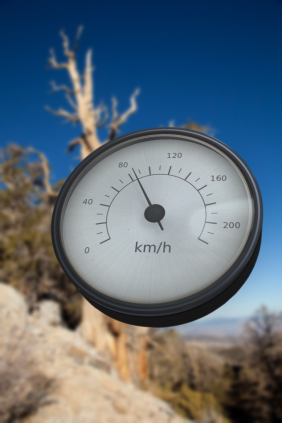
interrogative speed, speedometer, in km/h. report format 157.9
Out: 85
